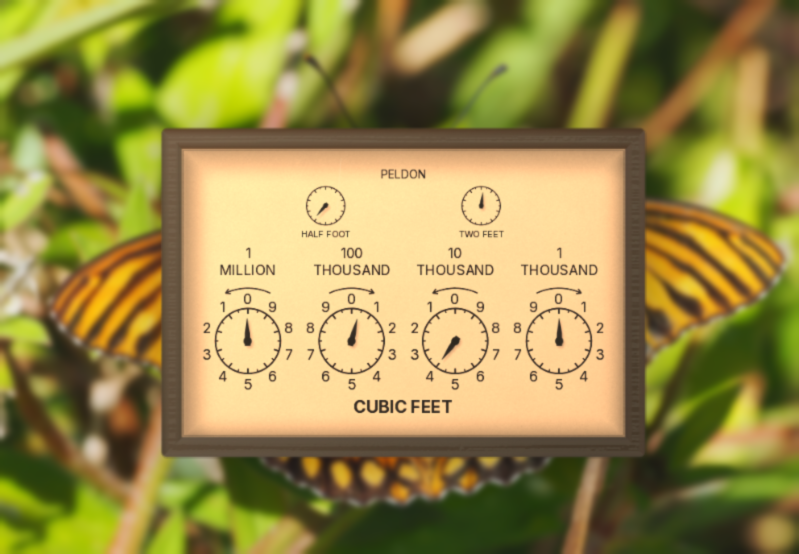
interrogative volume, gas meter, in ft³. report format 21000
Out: 4000
